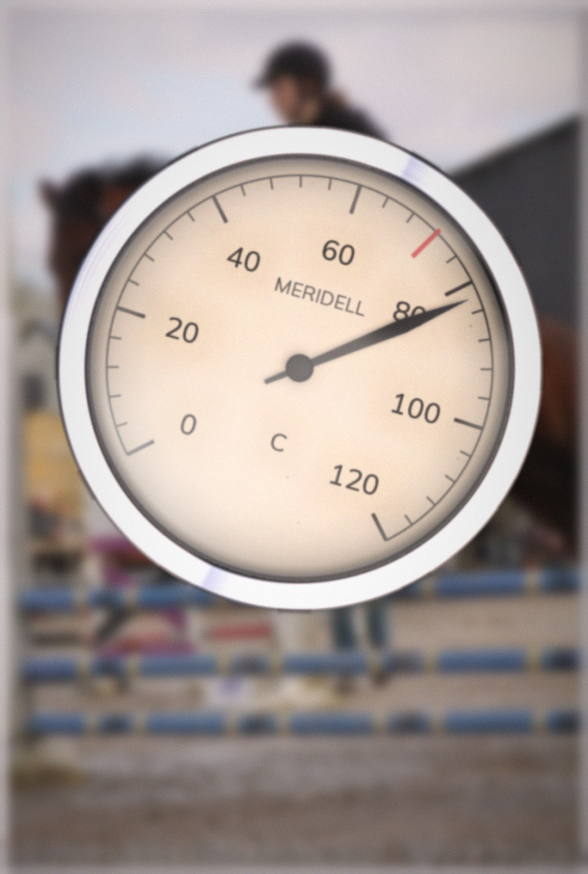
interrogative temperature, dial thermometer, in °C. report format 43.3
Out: 82
